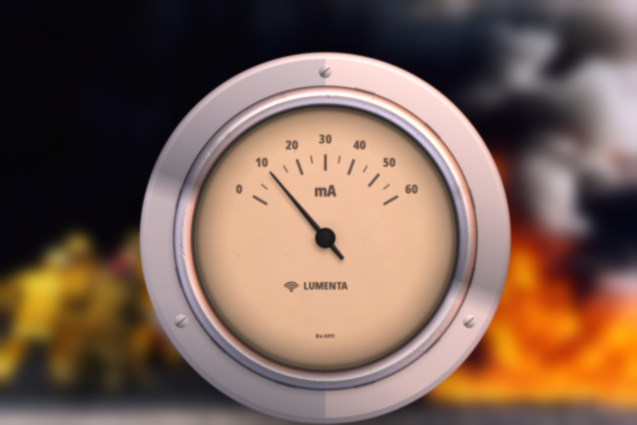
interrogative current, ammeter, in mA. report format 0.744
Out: 10
